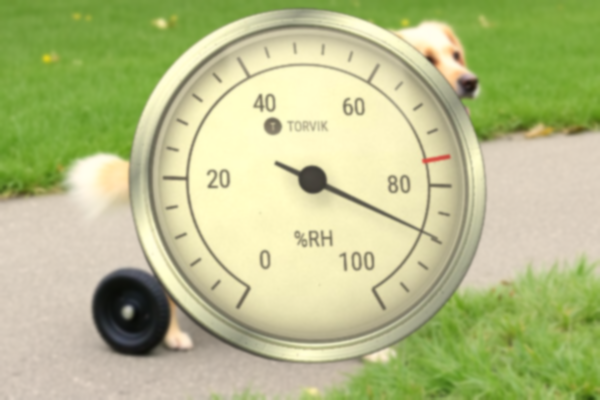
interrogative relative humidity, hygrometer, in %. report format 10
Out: 88
